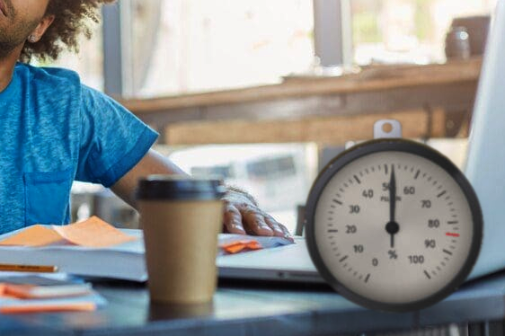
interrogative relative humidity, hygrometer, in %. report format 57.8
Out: 52
